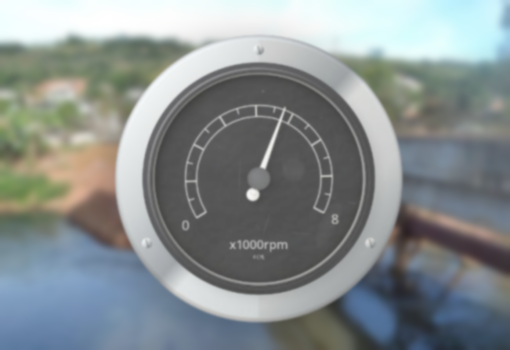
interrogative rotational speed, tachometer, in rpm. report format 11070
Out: 4750
